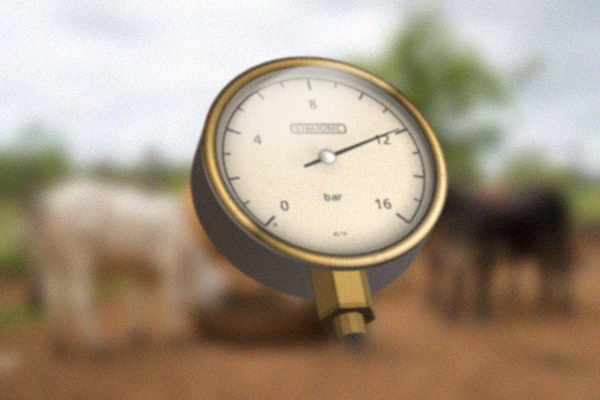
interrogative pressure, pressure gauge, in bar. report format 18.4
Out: 12
